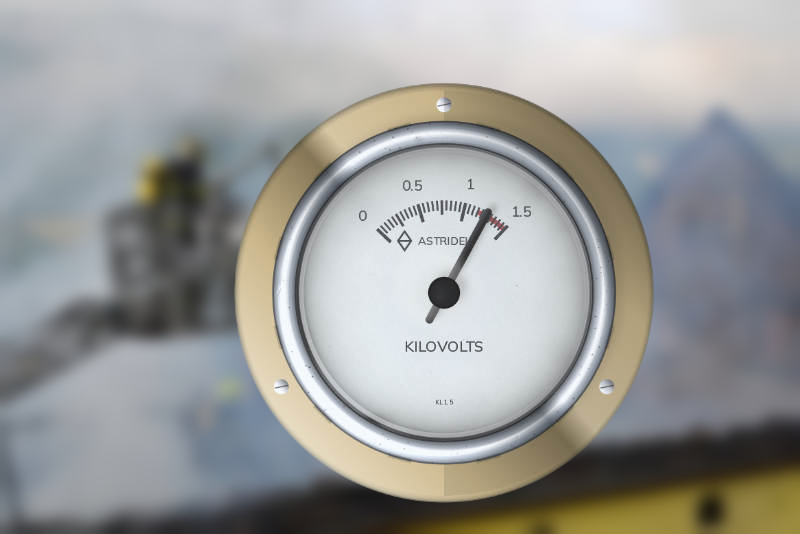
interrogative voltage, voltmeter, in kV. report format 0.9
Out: 1.25
